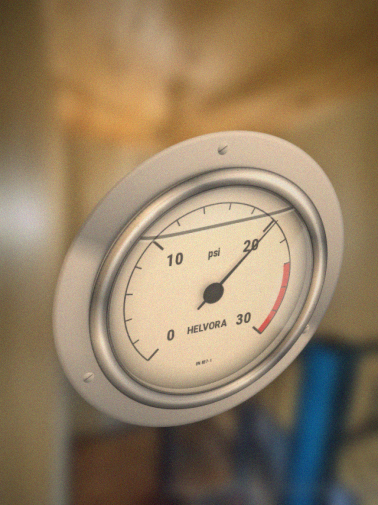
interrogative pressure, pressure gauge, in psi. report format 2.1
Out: 20
